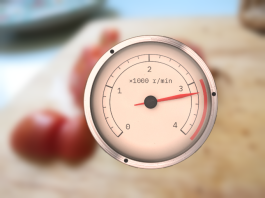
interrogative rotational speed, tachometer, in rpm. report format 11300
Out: 3200
